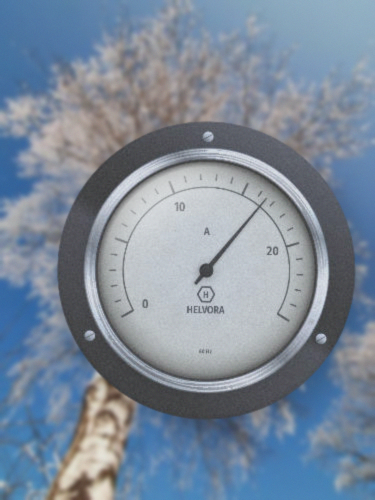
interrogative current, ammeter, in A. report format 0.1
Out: 16.5
